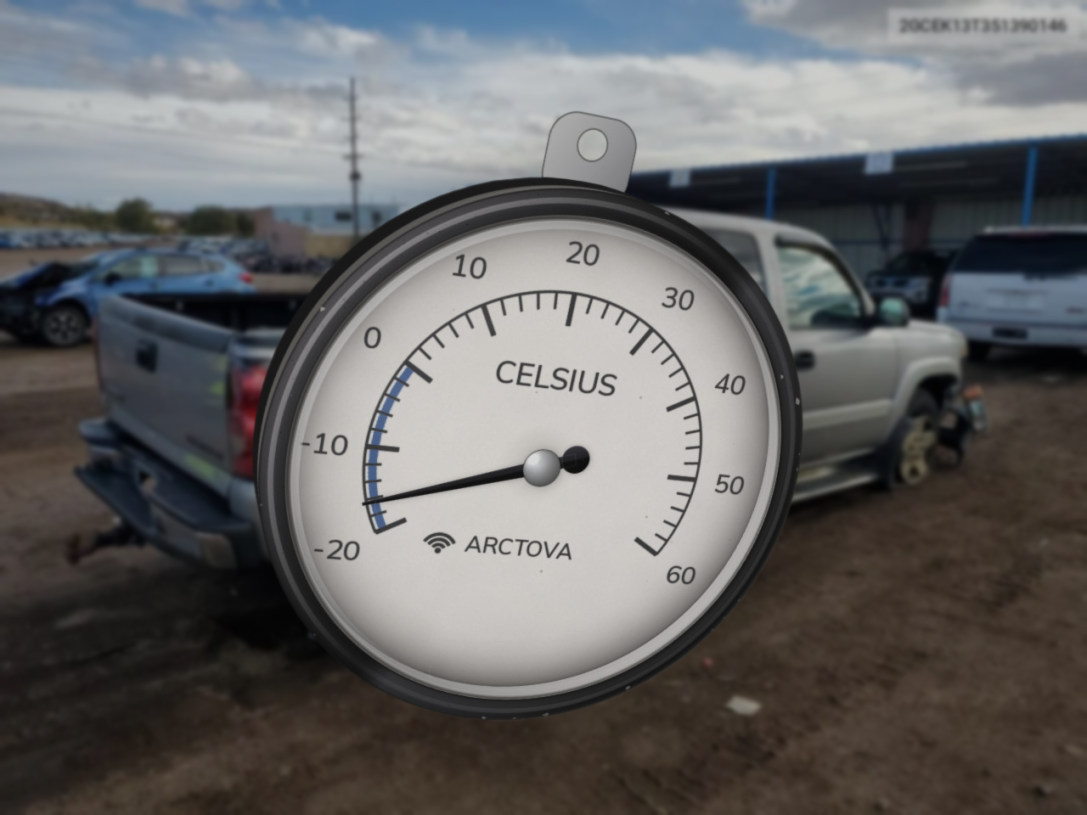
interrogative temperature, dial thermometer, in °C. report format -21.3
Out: -16
